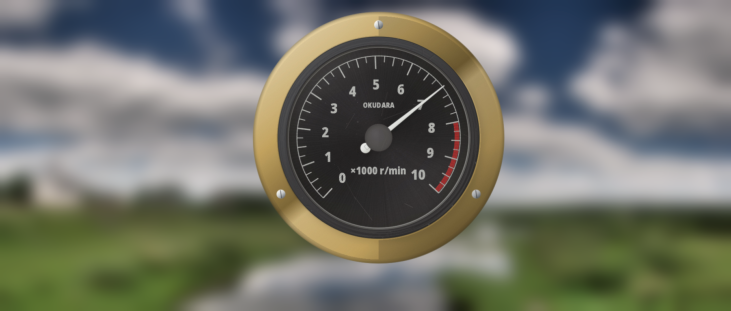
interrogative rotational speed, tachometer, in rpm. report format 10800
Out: 7000
